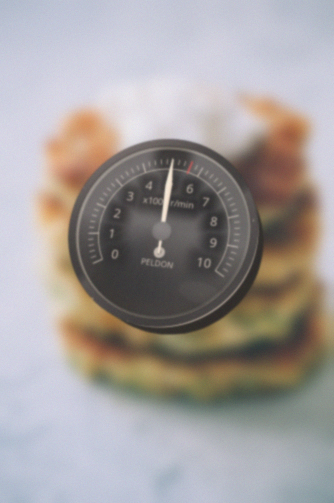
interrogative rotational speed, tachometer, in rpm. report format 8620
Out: 5000
